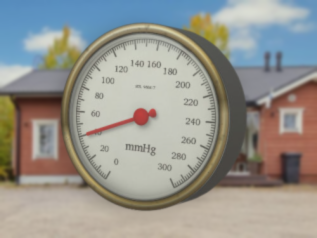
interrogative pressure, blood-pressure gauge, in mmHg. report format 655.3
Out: 40
